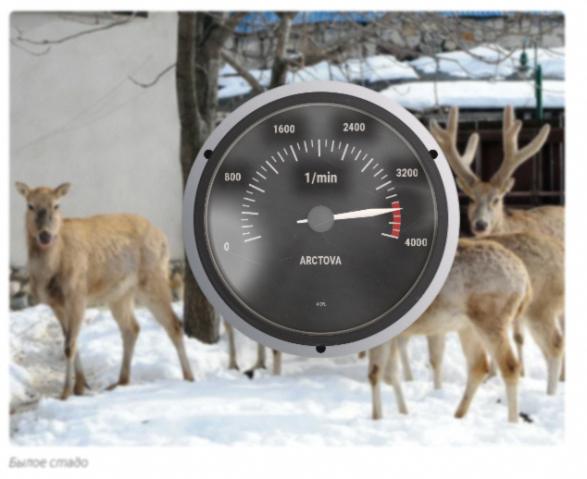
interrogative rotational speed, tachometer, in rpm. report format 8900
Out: 3600
